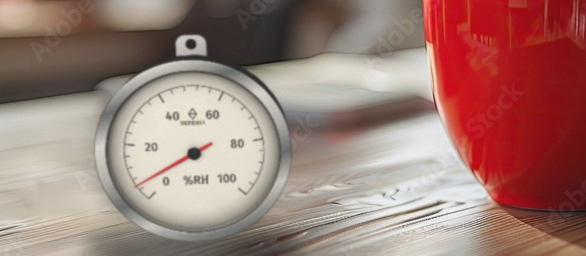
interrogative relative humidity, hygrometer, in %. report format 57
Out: 6
